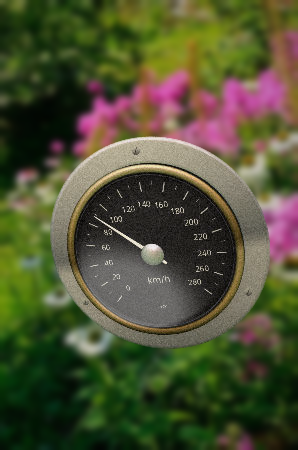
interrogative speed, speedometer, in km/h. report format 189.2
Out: 90
